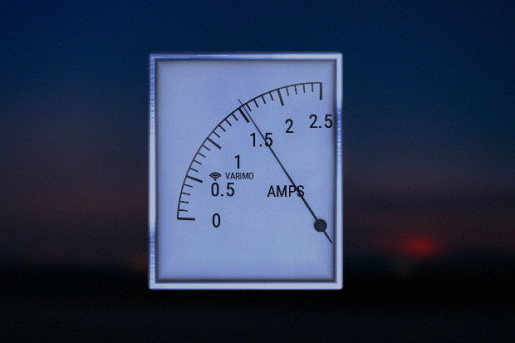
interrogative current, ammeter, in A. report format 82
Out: 1.55
